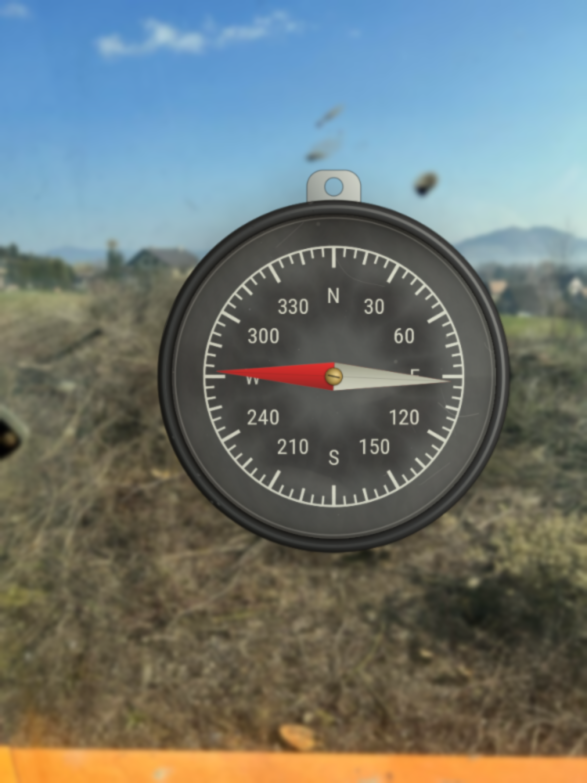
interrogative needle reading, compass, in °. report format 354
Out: 272.5
